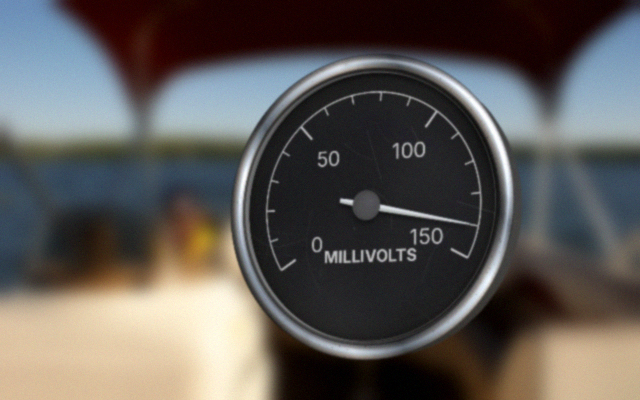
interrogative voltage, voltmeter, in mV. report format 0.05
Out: 140
